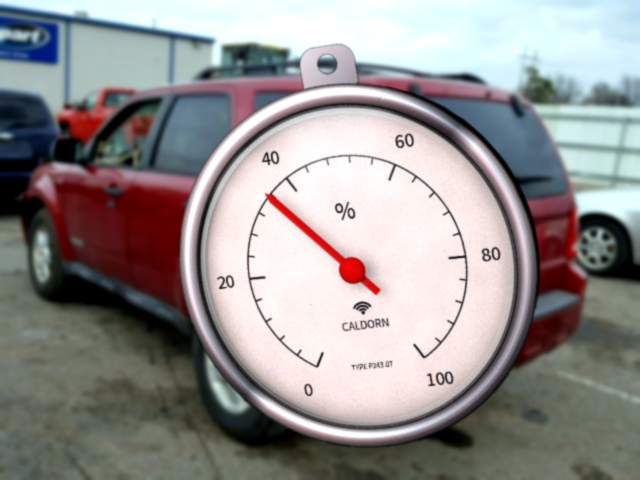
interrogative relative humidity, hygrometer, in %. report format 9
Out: 36
